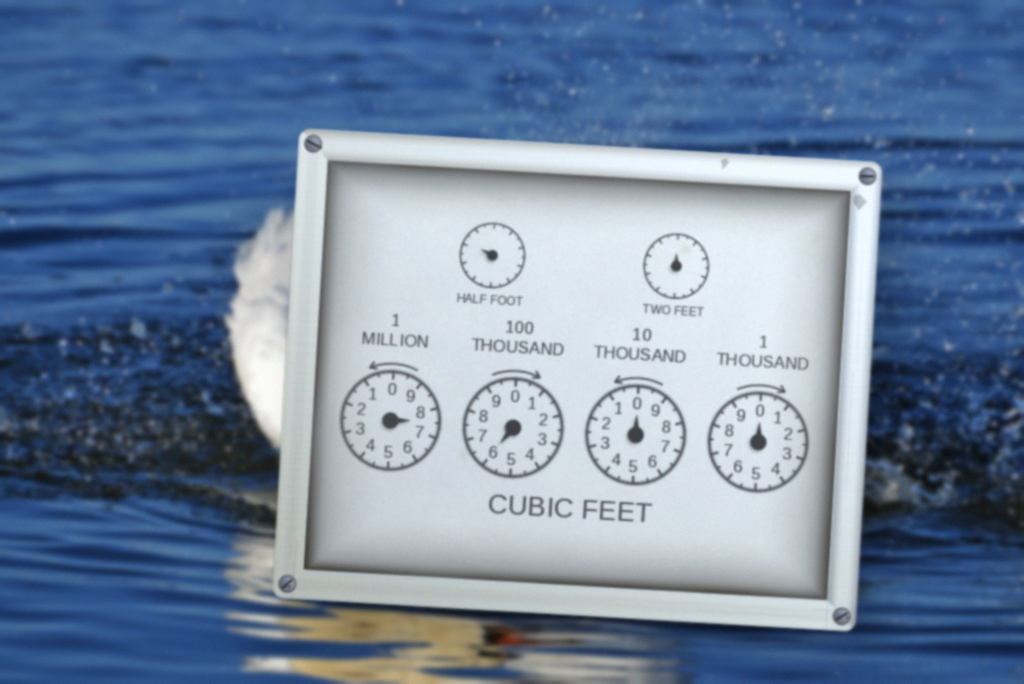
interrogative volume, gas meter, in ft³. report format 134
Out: 760000
